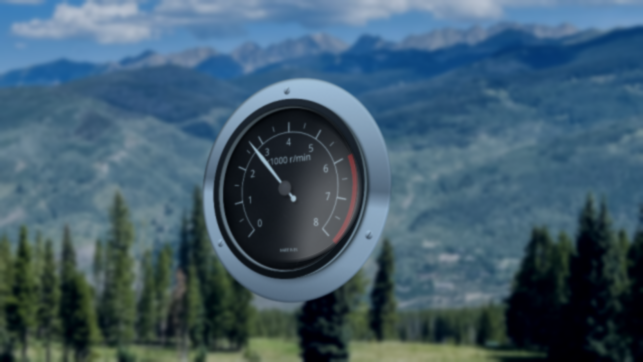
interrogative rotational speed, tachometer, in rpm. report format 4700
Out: 2750
